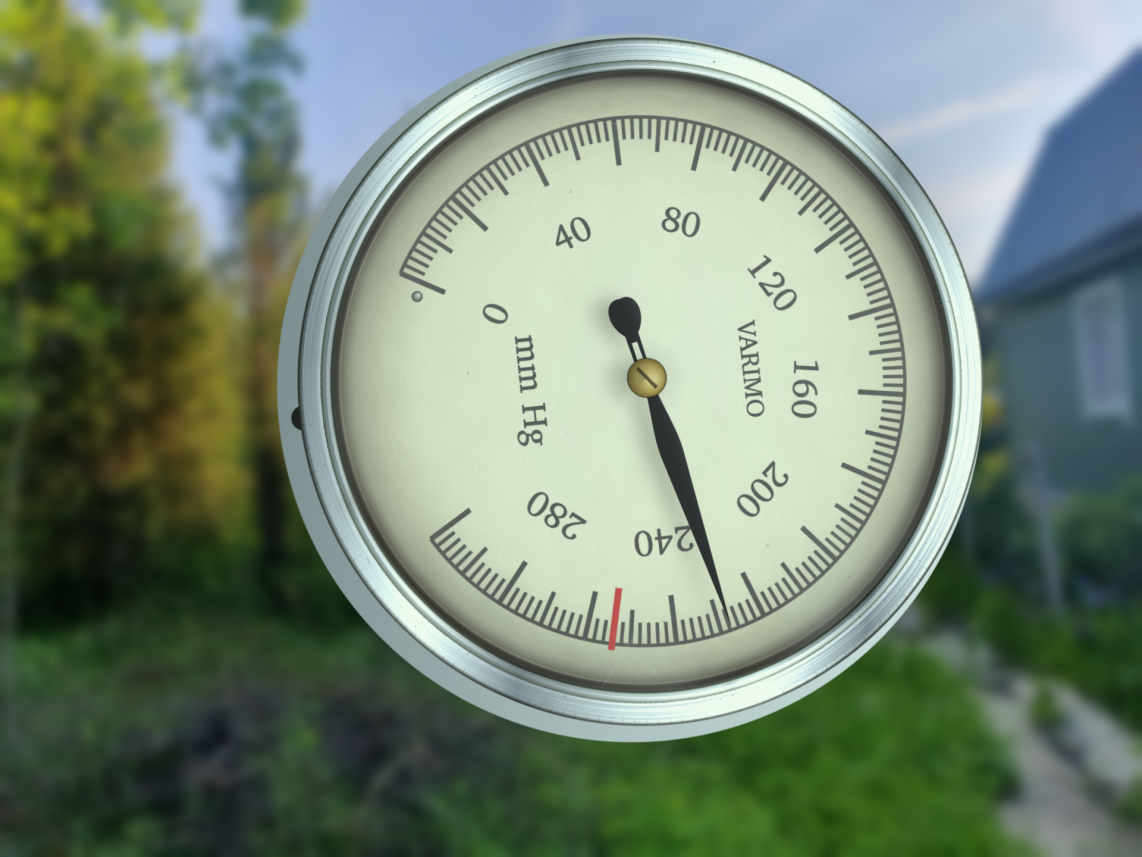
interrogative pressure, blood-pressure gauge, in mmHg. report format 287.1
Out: 228
